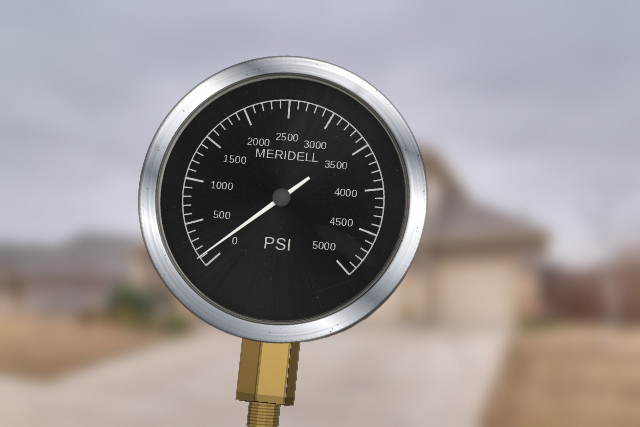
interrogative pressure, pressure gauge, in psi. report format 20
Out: 100
